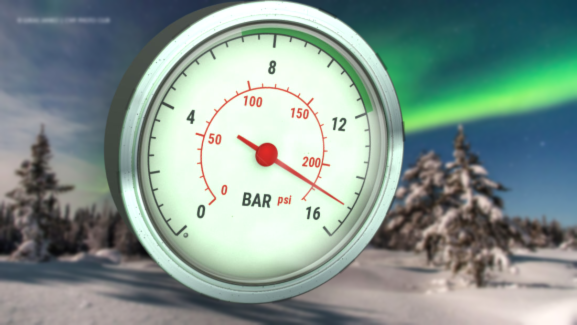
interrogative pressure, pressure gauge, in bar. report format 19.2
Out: 15
